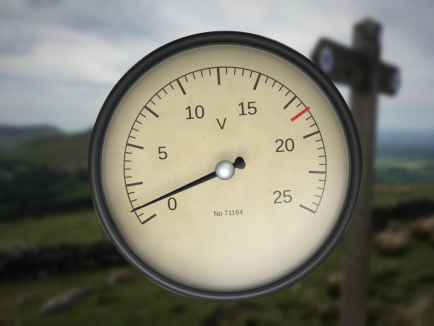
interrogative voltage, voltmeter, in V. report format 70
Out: 1
